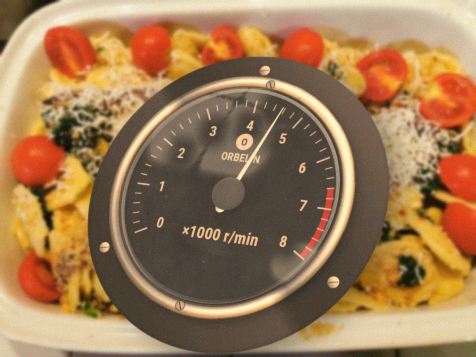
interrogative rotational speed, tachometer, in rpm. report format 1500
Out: 4600
